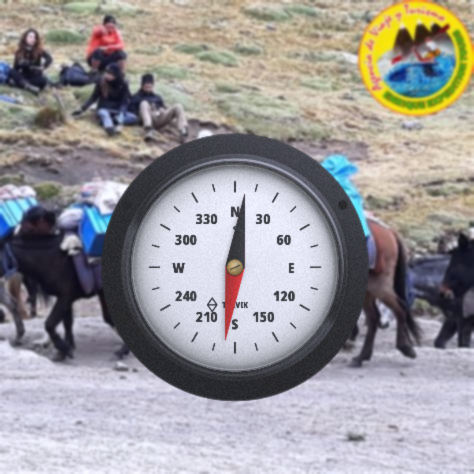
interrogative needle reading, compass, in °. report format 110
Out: 187.5
